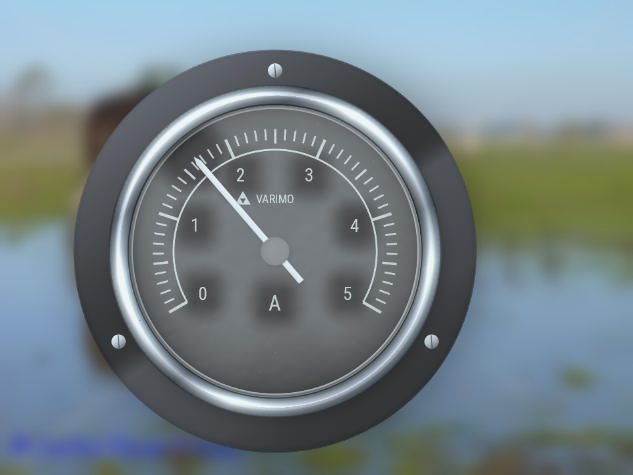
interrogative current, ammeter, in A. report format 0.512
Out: 1.65
